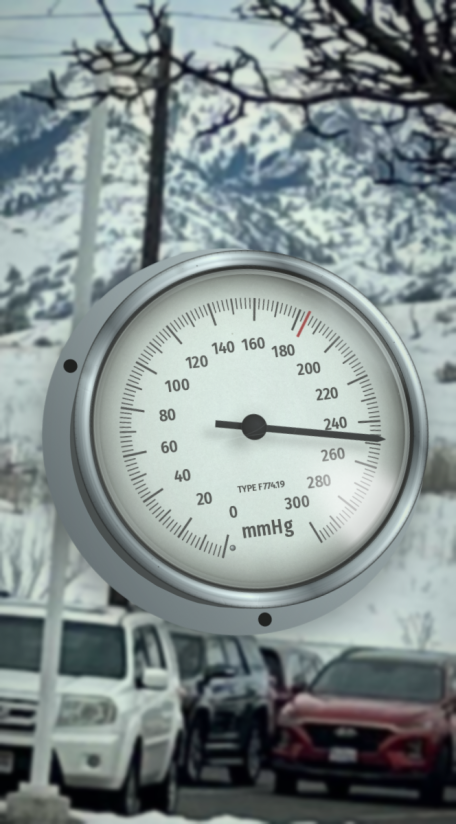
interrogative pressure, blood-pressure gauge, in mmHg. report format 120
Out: 248
